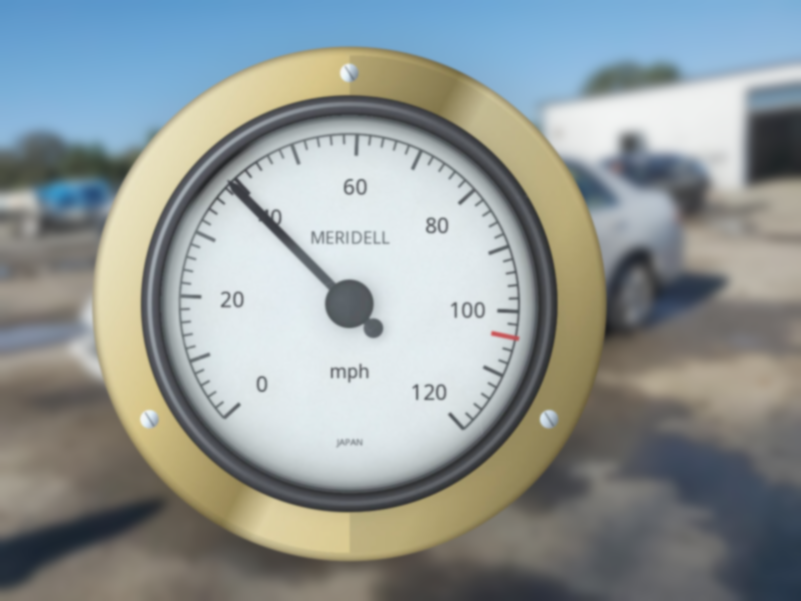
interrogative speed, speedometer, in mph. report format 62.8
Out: 39
